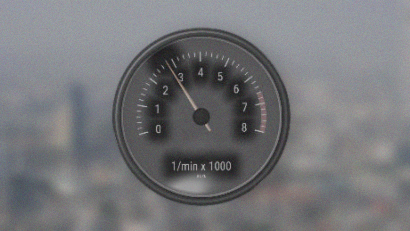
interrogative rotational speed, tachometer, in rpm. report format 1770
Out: 2800
